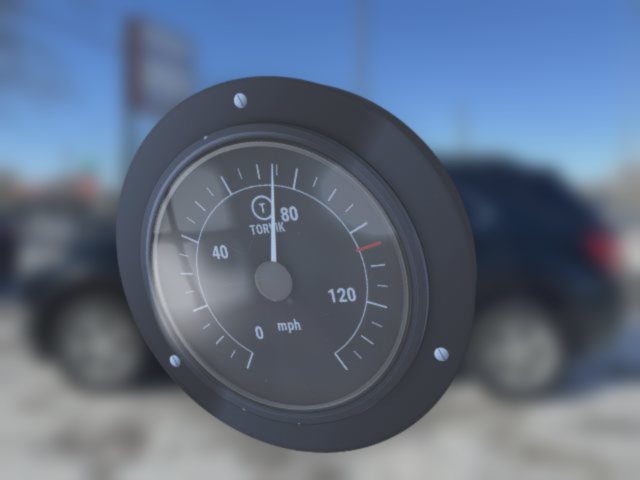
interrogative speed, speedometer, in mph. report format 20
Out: 75
